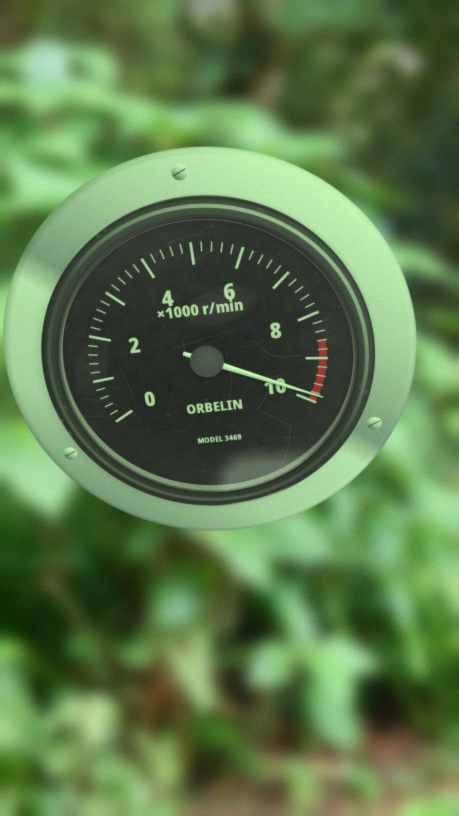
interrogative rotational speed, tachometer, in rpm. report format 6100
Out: 9800
